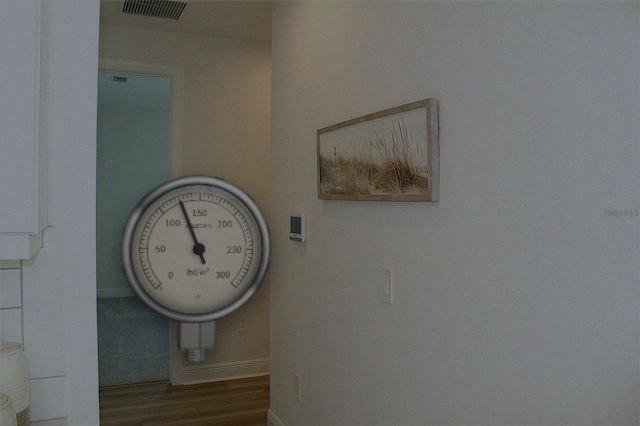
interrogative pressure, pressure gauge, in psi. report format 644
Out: 125
